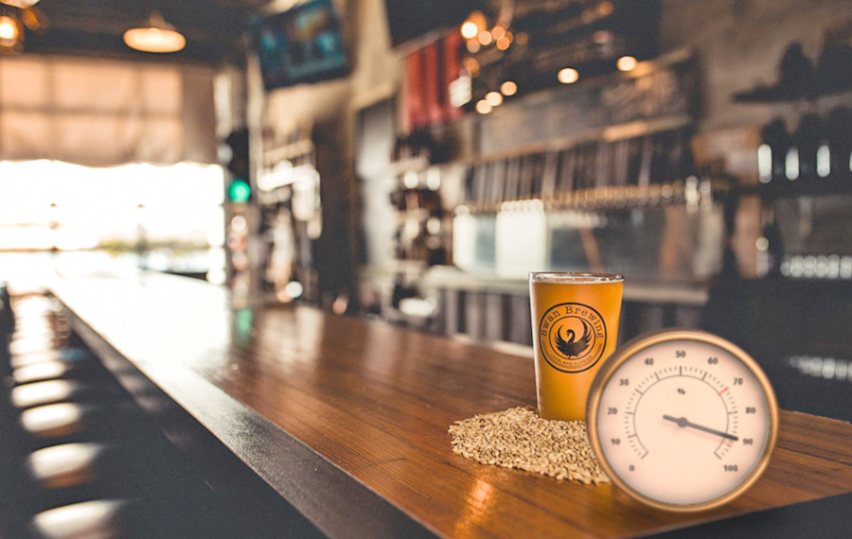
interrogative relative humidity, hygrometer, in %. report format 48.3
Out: 90
